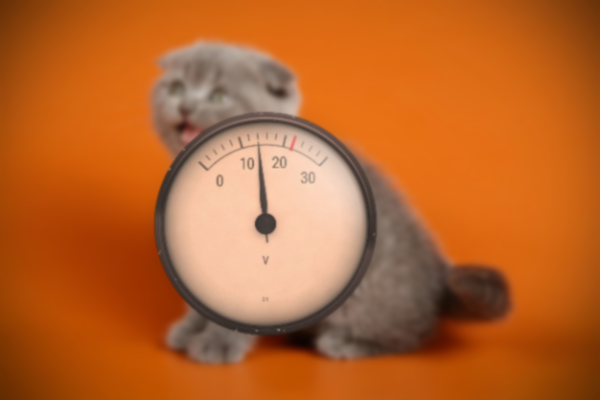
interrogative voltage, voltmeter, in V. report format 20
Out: 14
